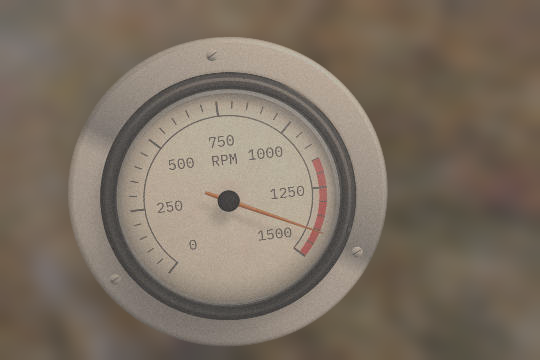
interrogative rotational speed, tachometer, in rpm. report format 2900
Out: 1400
